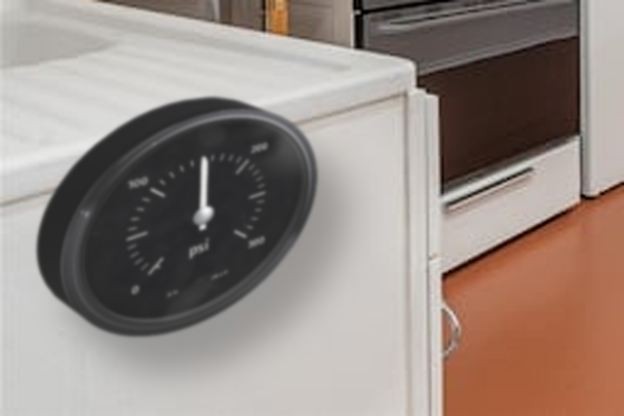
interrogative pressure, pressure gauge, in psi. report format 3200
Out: 150
